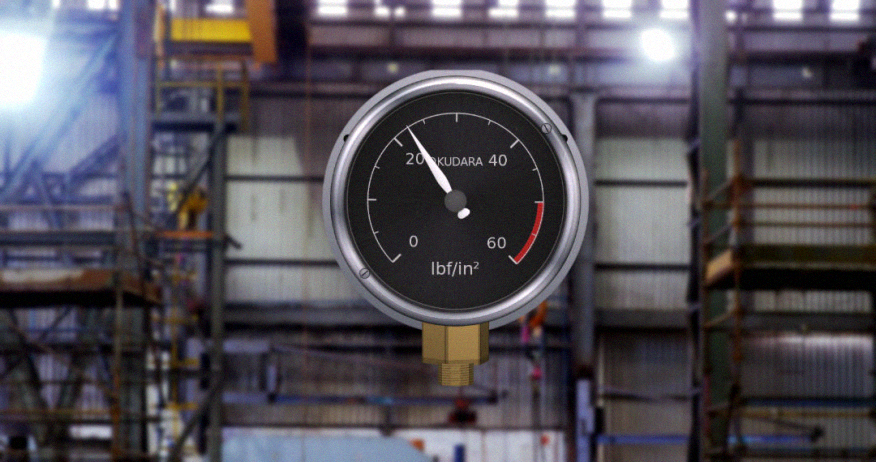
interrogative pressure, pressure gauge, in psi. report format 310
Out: 22.5
